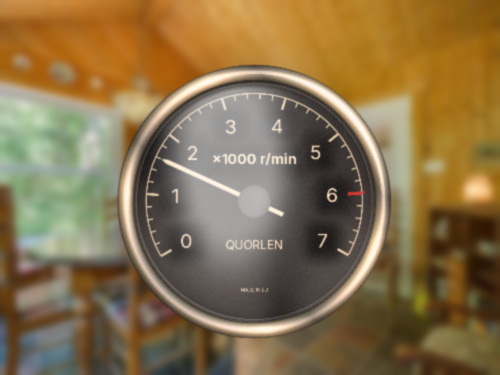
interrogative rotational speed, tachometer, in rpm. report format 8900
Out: 1600
